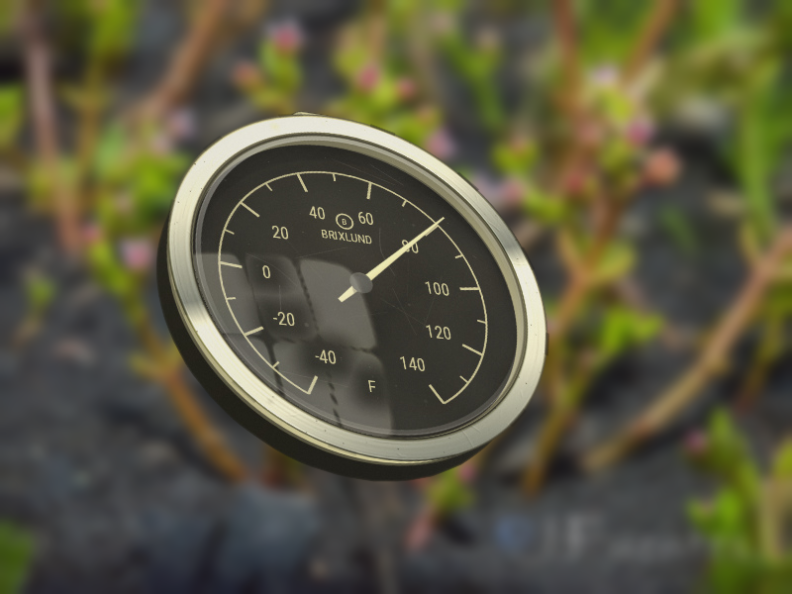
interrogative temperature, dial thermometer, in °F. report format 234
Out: 80
